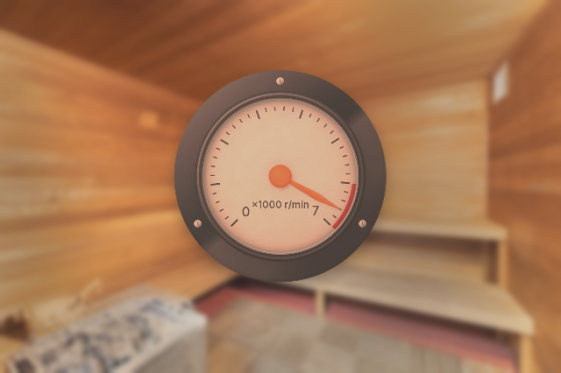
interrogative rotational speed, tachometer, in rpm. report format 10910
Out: 6600
